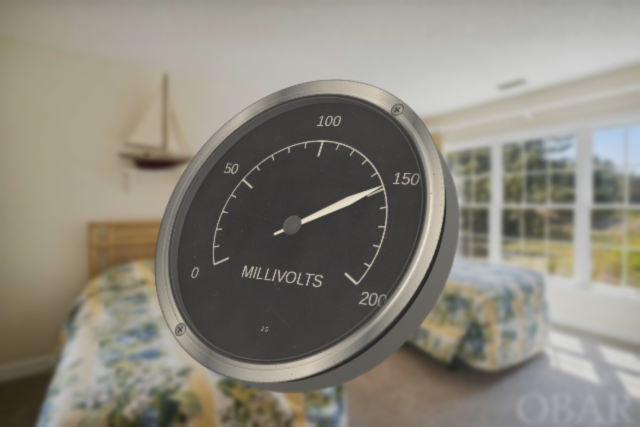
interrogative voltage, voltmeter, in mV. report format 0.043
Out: 150
